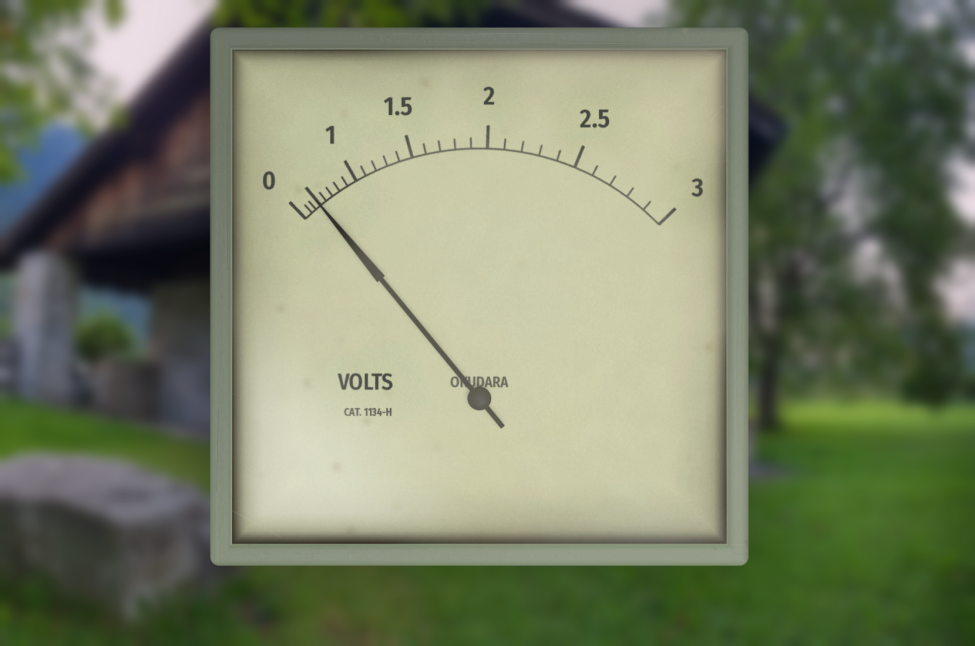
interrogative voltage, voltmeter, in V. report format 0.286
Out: 0.5
